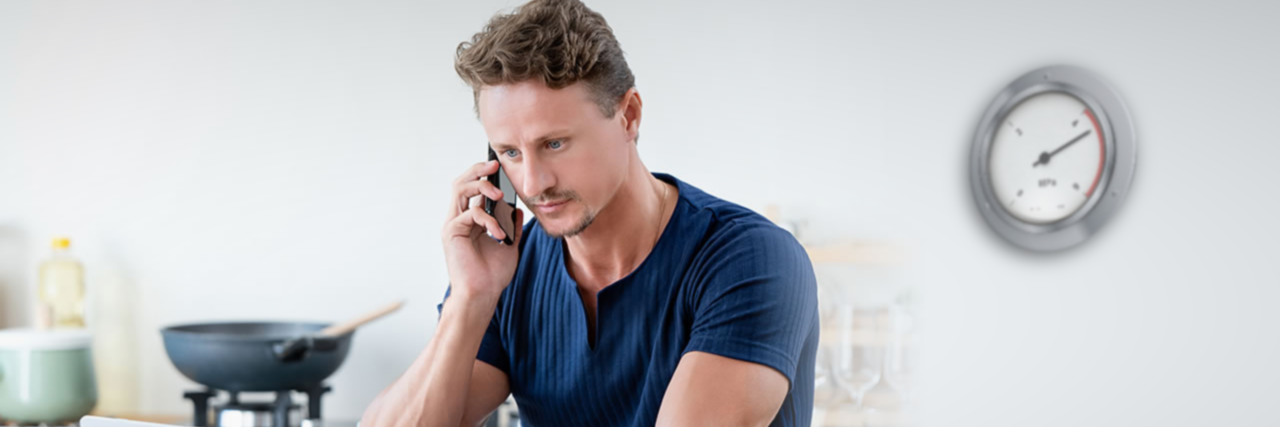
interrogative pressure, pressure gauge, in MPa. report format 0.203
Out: 4.5
